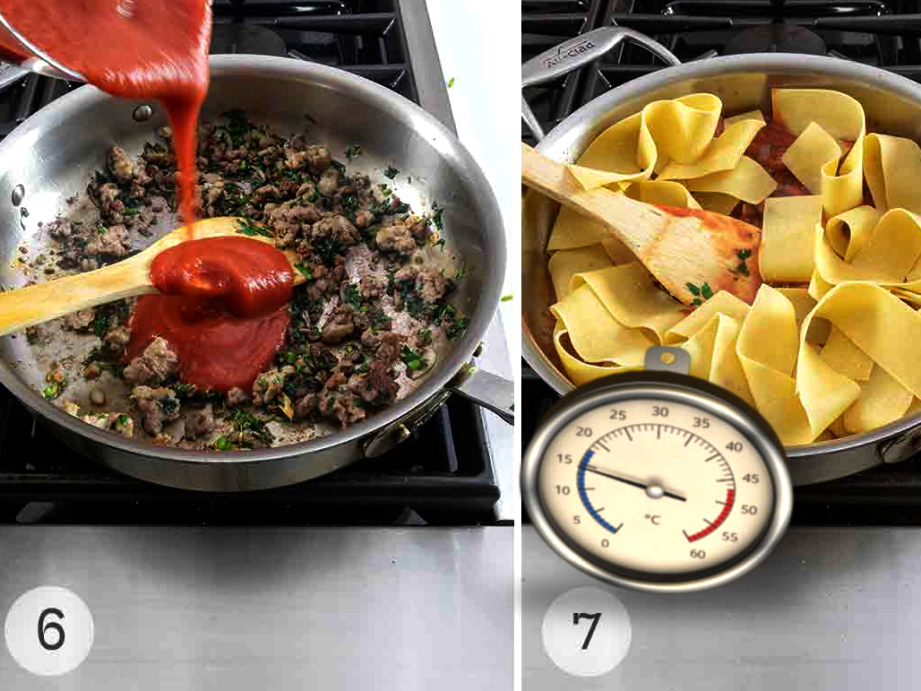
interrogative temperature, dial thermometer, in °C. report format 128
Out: 15
